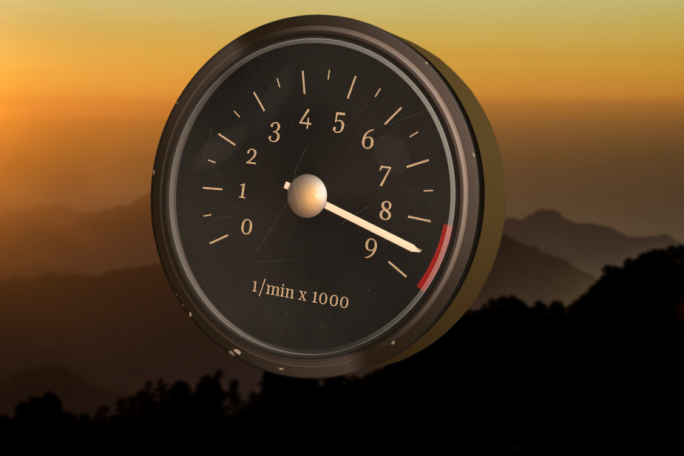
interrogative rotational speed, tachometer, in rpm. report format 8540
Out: 8500
